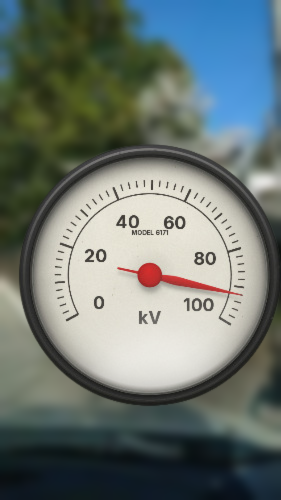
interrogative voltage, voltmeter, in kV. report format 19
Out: 92
